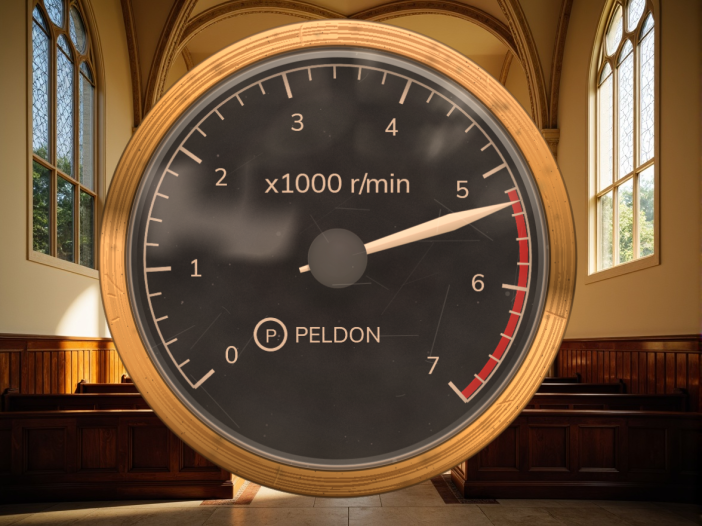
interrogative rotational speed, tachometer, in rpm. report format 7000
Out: 5300
